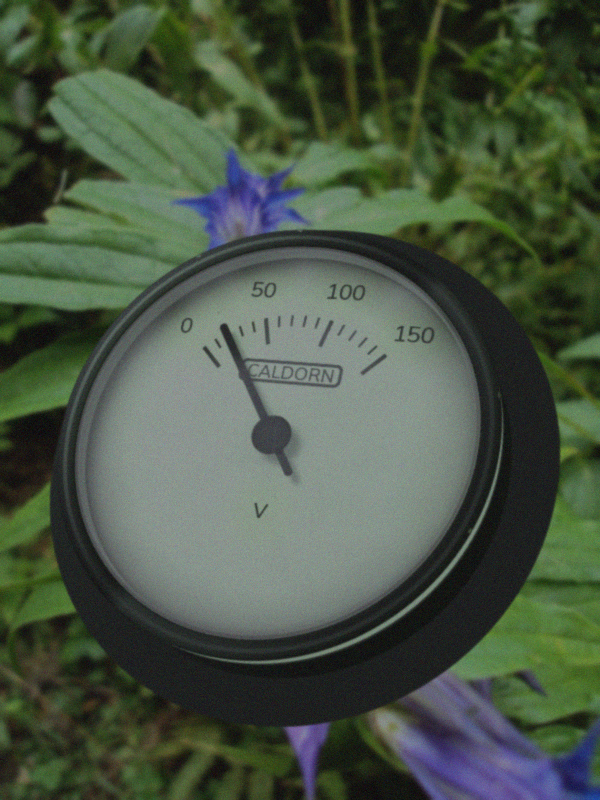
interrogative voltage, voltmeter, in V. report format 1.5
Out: 20
